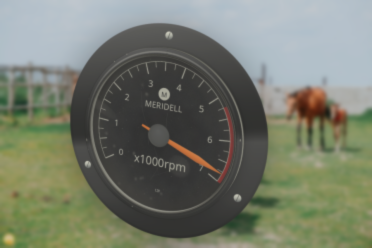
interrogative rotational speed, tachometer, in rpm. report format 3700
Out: 6750
